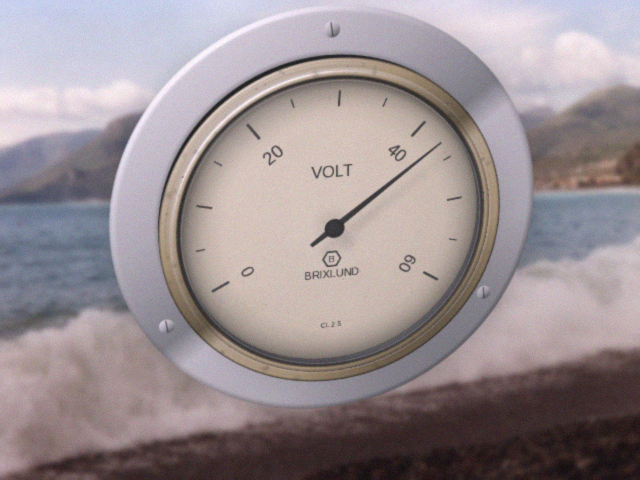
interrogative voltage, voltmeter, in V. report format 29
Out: 42.5
